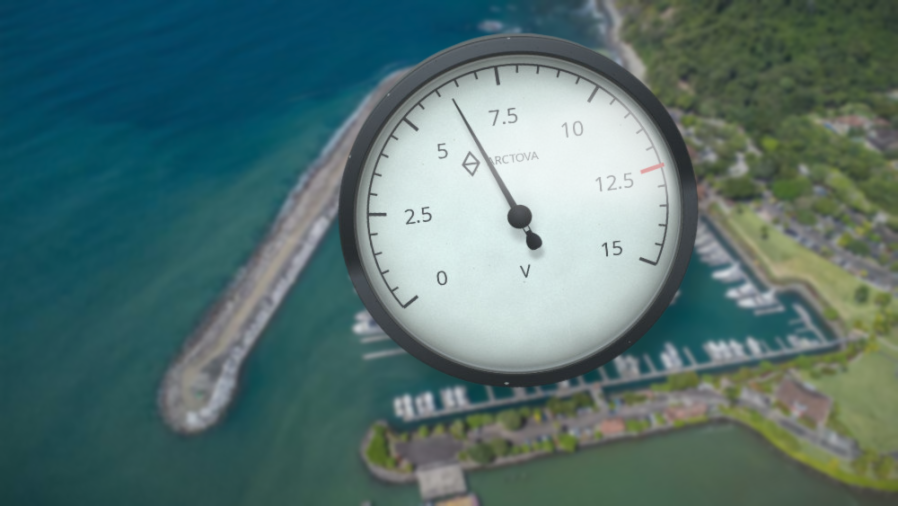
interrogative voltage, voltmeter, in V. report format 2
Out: 6.25
